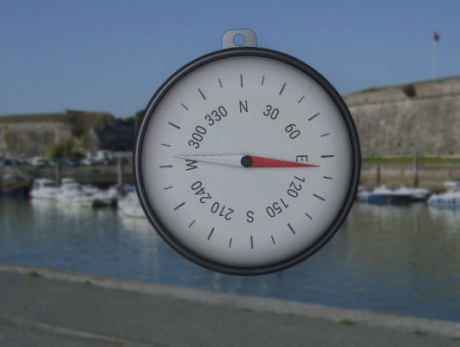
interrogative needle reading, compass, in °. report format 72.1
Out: 97.5
